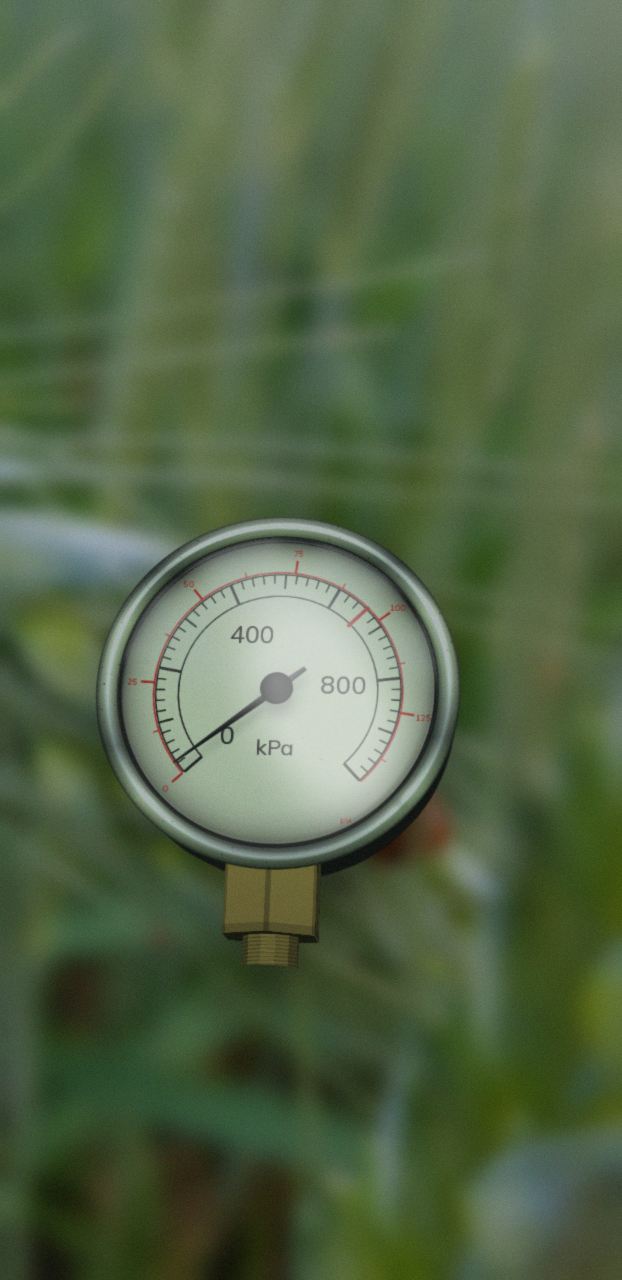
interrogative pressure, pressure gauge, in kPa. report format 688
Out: 20
